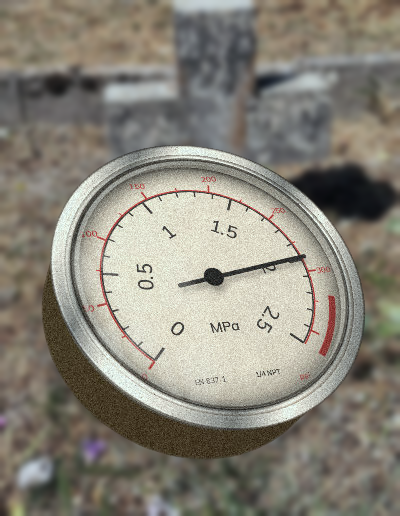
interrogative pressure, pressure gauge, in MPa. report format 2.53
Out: 2
